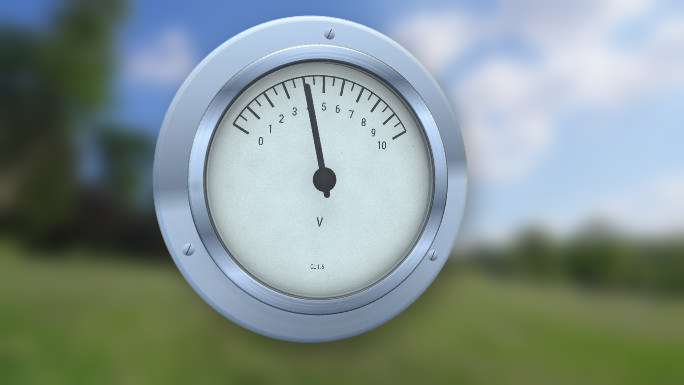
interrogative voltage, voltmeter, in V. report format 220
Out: 4
